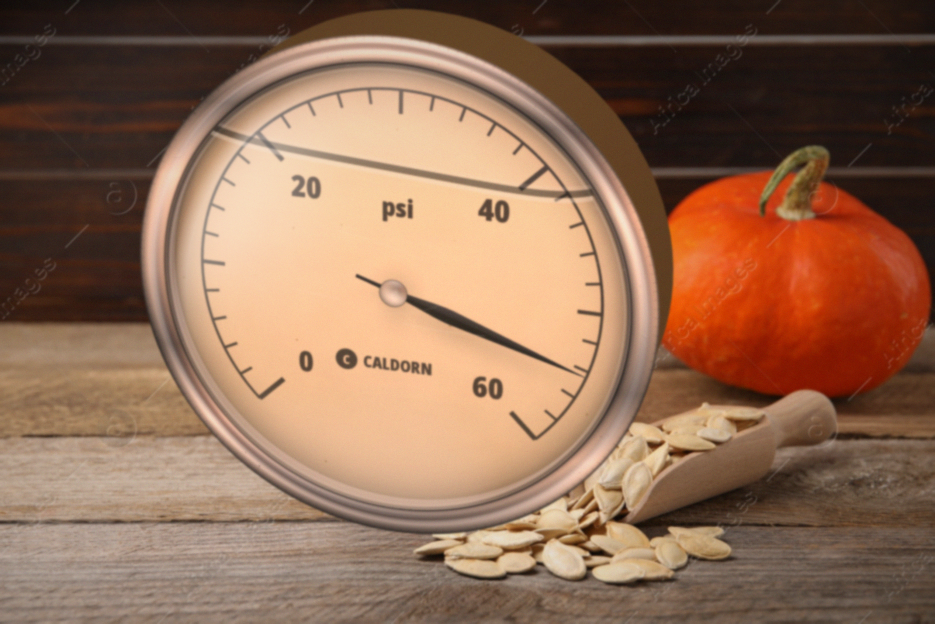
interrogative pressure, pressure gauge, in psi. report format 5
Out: 54
